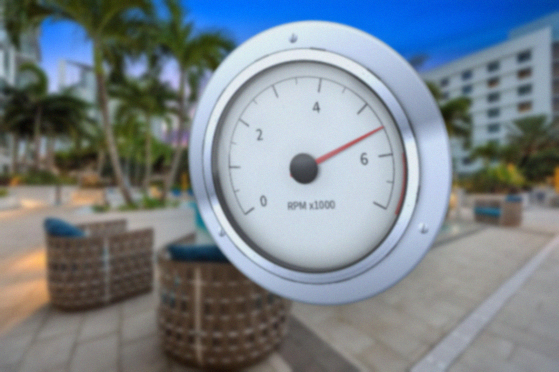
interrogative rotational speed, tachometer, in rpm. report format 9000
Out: 5500
